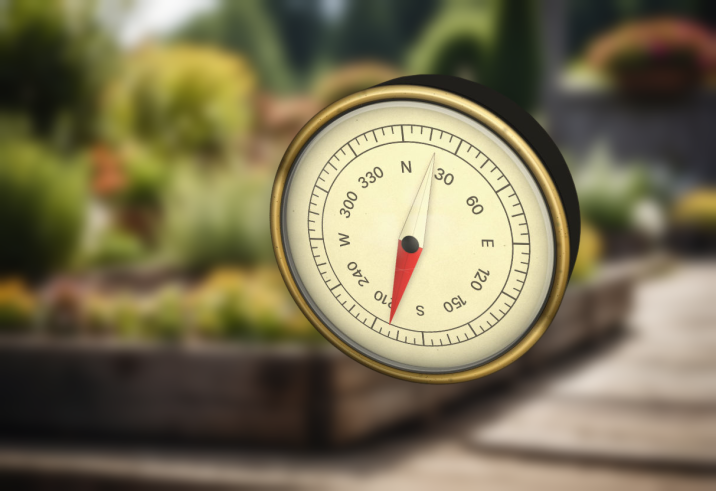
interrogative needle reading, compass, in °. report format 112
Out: 200
